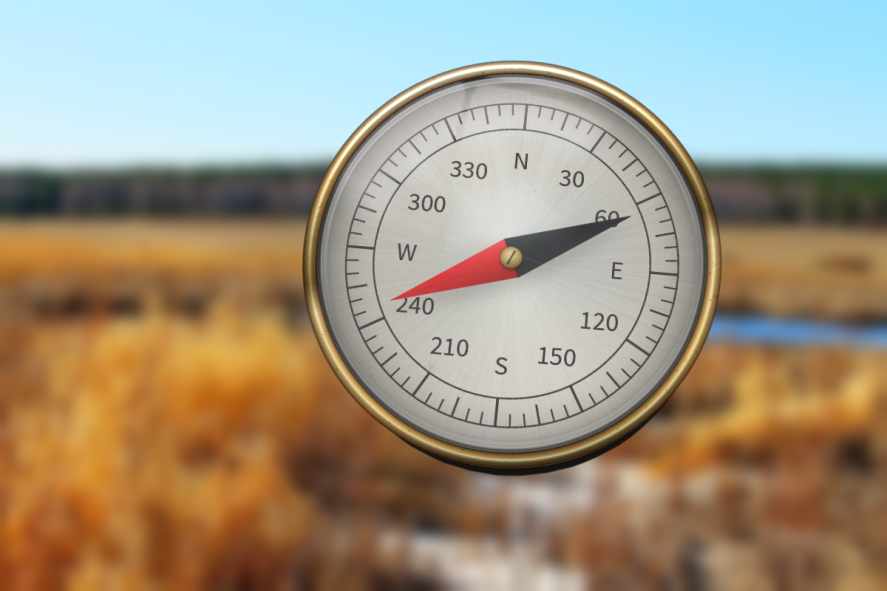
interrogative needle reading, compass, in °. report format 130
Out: 245
